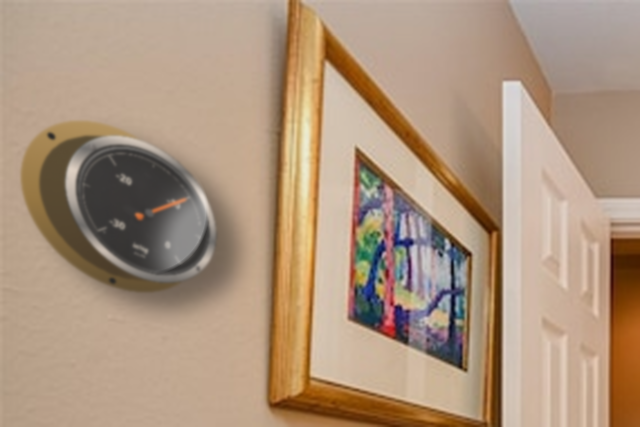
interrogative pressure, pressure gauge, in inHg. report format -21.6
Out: -10
